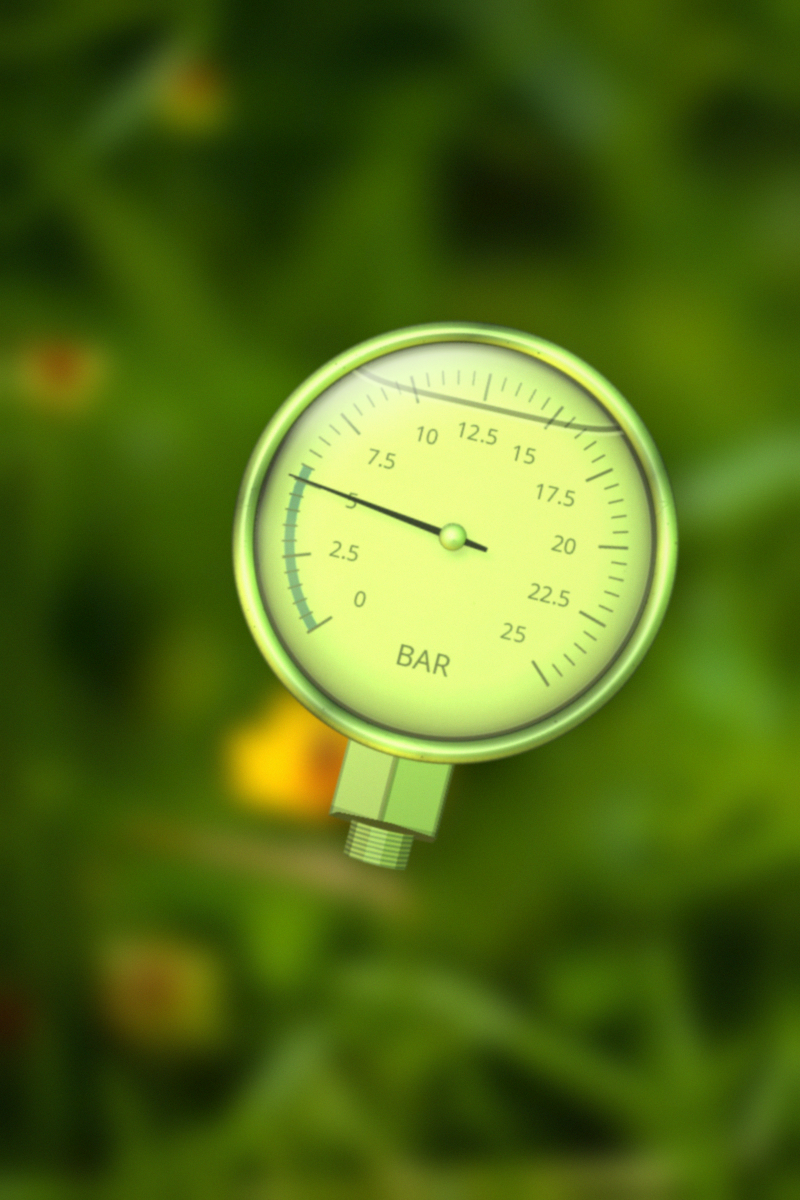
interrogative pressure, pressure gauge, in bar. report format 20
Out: 5
